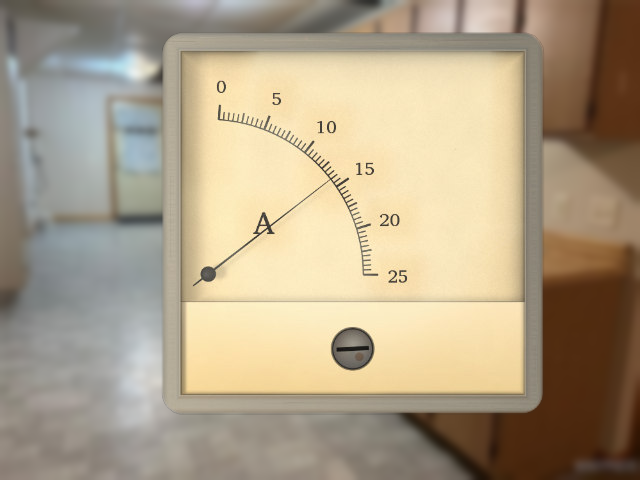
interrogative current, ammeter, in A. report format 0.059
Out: 14
